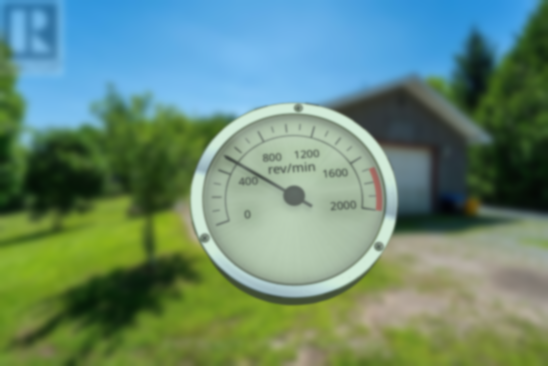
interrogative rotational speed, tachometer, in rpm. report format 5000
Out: 500
